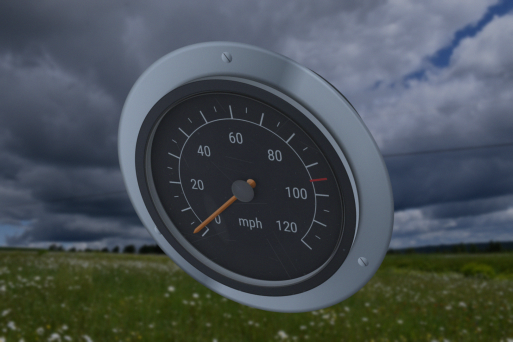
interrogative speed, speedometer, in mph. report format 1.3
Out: 2.5
